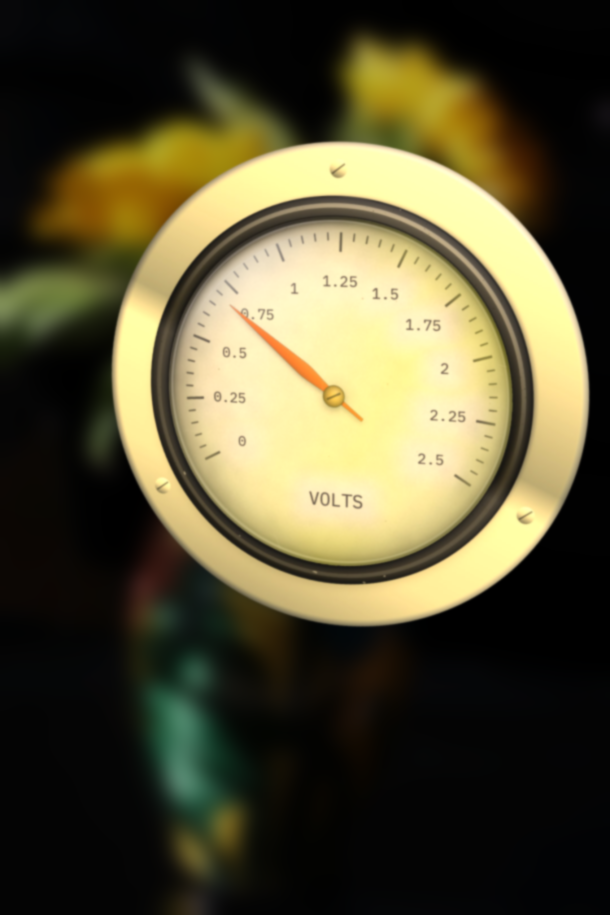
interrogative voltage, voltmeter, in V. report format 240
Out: 0.7
